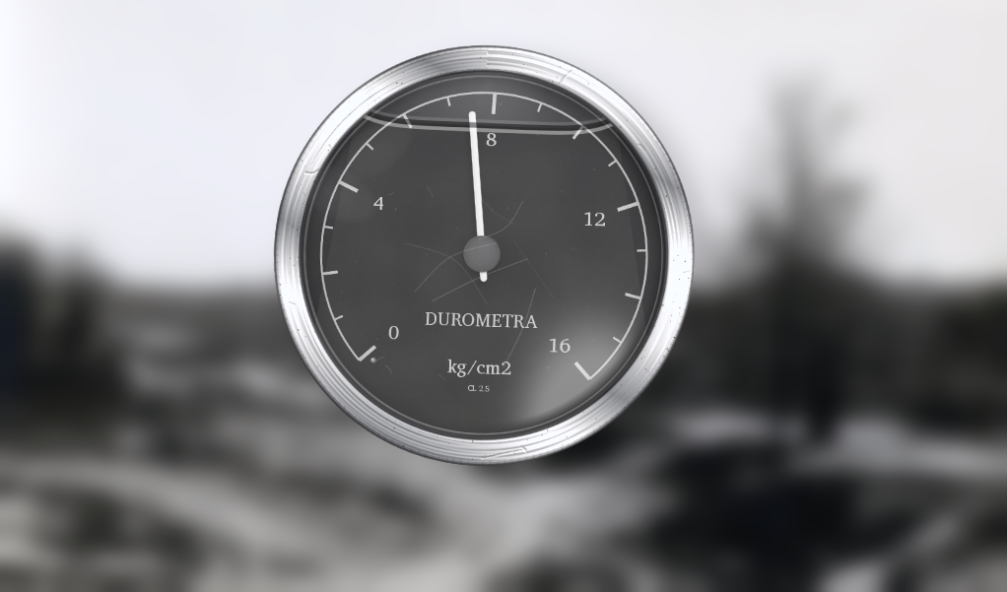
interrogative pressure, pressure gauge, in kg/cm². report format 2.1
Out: 7.5
